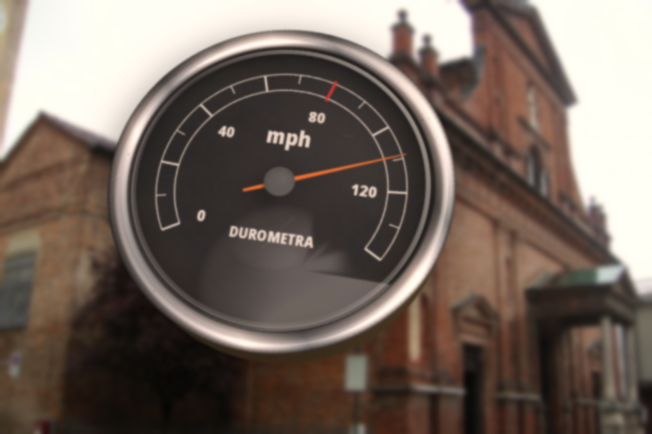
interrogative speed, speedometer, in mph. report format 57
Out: 110
